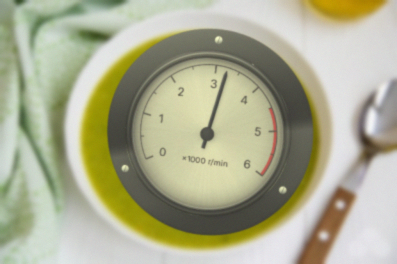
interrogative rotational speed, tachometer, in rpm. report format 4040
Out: 3250
